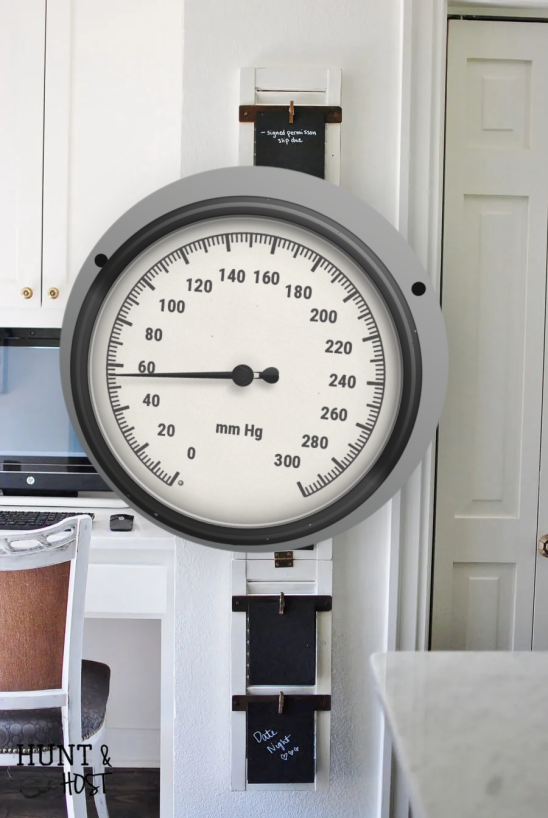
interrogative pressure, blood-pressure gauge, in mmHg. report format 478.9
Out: 56
